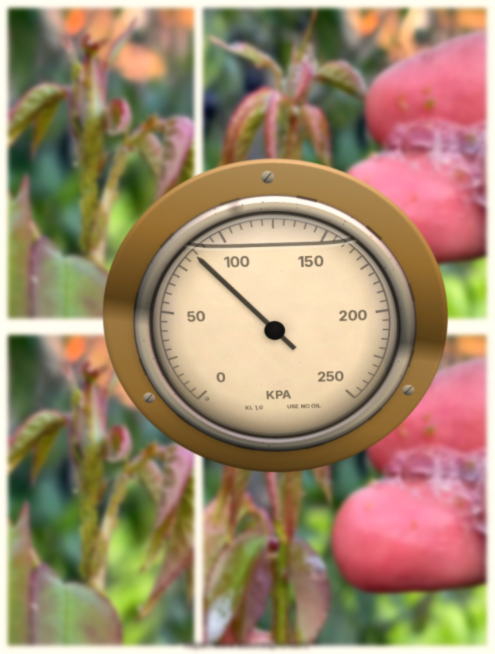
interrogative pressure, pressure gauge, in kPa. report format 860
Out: 85
